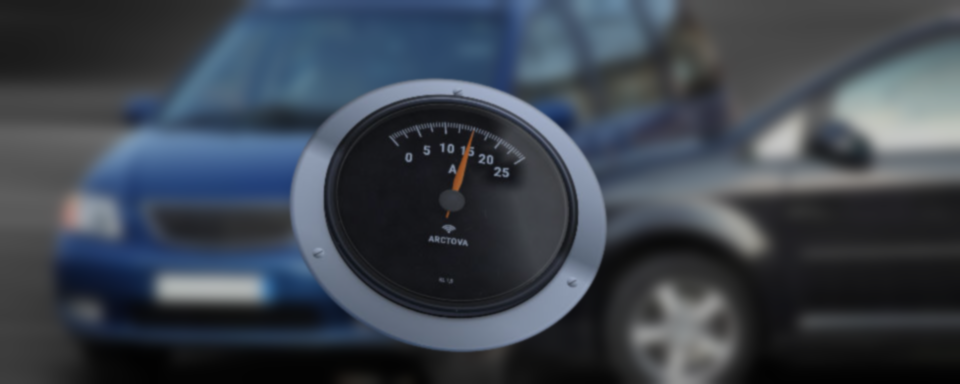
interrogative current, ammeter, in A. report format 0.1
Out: 15
